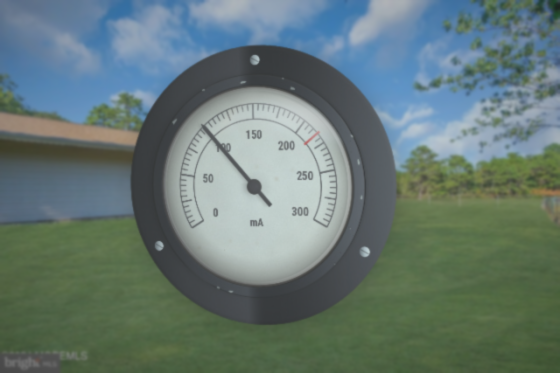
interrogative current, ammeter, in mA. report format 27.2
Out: 100
